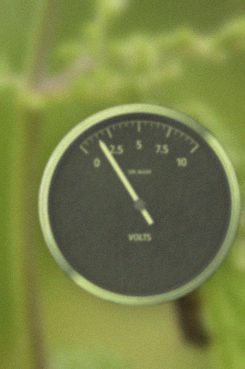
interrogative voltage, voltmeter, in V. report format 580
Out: 1.5
